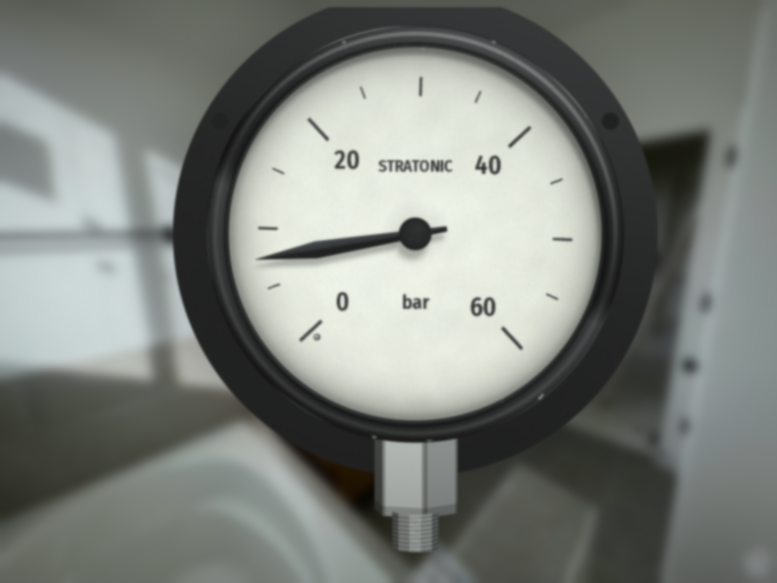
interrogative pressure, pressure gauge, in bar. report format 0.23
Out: 7.5
